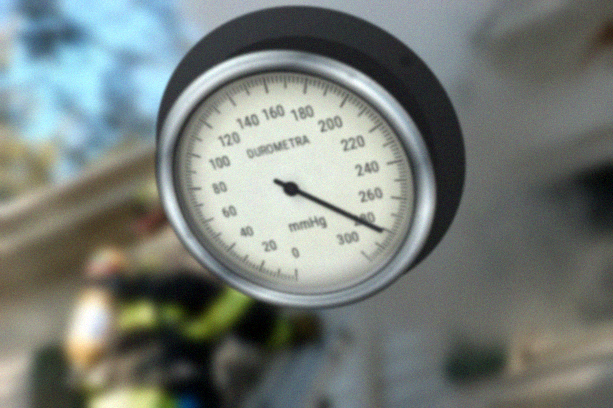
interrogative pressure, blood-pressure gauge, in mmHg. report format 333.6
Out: 280
